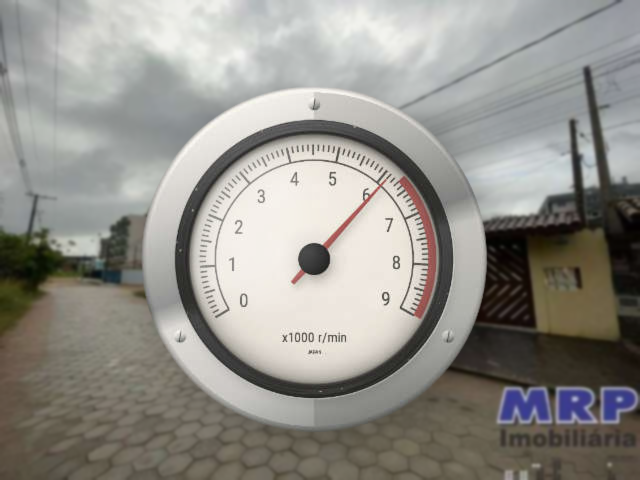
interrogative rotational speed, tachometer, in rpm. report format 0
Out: 6100
